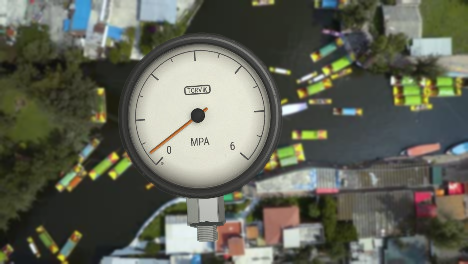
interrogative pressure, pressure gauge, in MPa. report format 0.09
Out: 0.25
